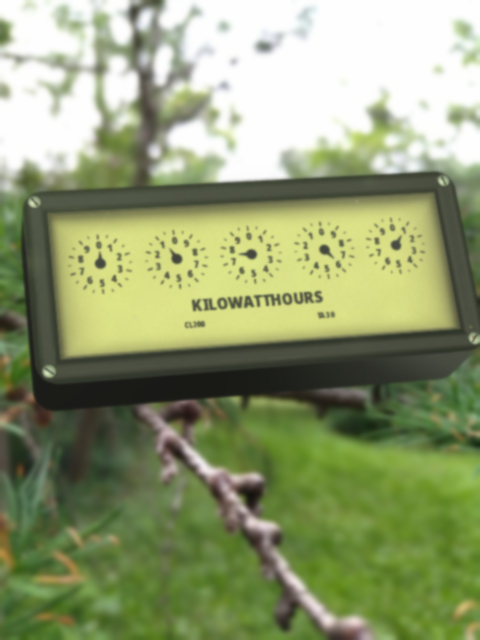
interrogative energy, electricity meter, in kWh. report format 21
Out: 761
